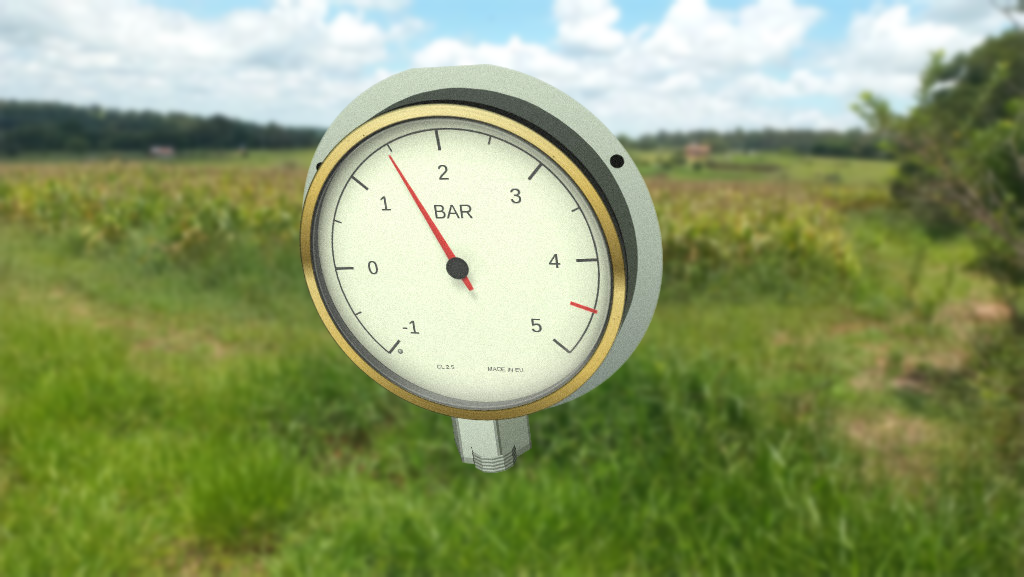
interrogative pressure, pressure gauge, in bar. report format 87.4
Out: 1.5
